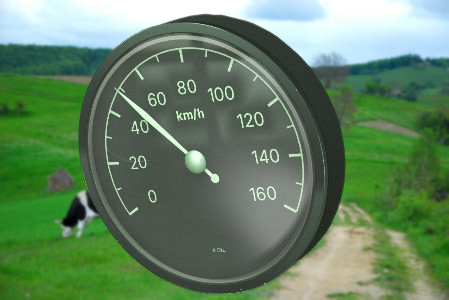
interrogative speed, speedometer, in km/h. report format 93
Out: 50
